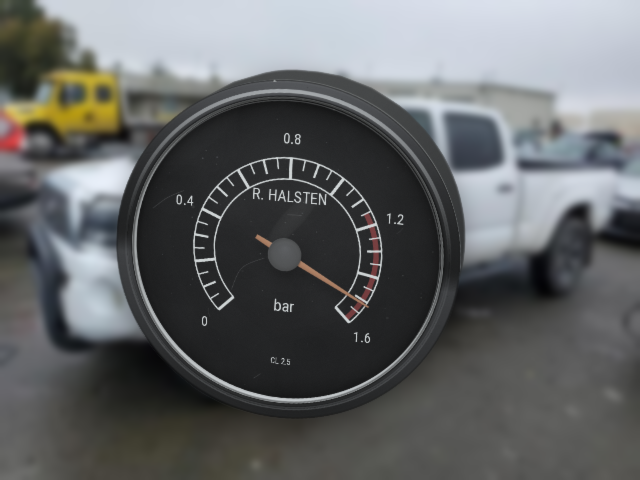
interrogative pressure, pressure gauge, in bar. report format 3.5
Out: 1.5
